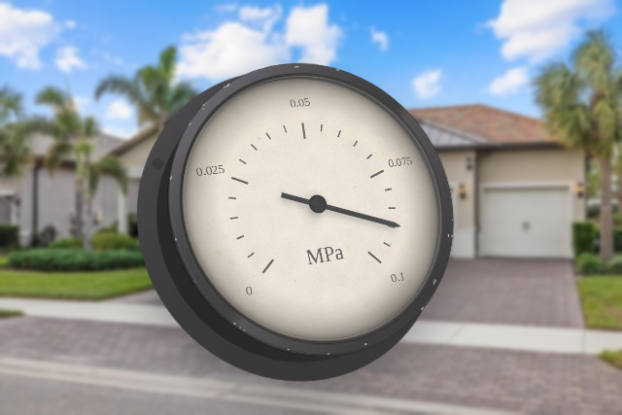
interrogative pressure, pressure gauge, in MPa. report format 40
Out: 0.09
